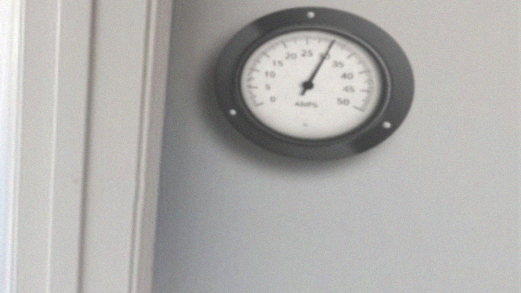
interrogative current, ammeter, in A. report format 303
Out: 30
